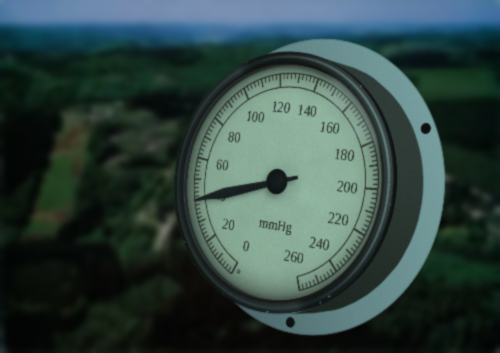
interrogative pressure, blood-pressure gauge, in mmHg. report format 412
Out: 40
